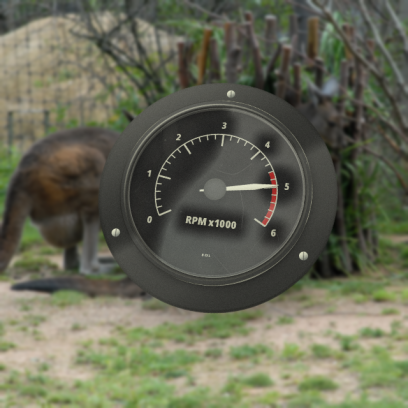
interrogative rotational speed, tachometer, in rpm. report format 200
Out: 5000
